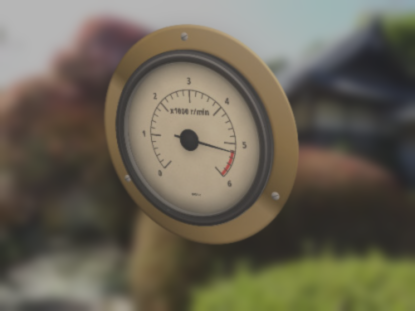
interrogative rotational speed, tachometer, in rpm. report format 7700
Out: 5200
